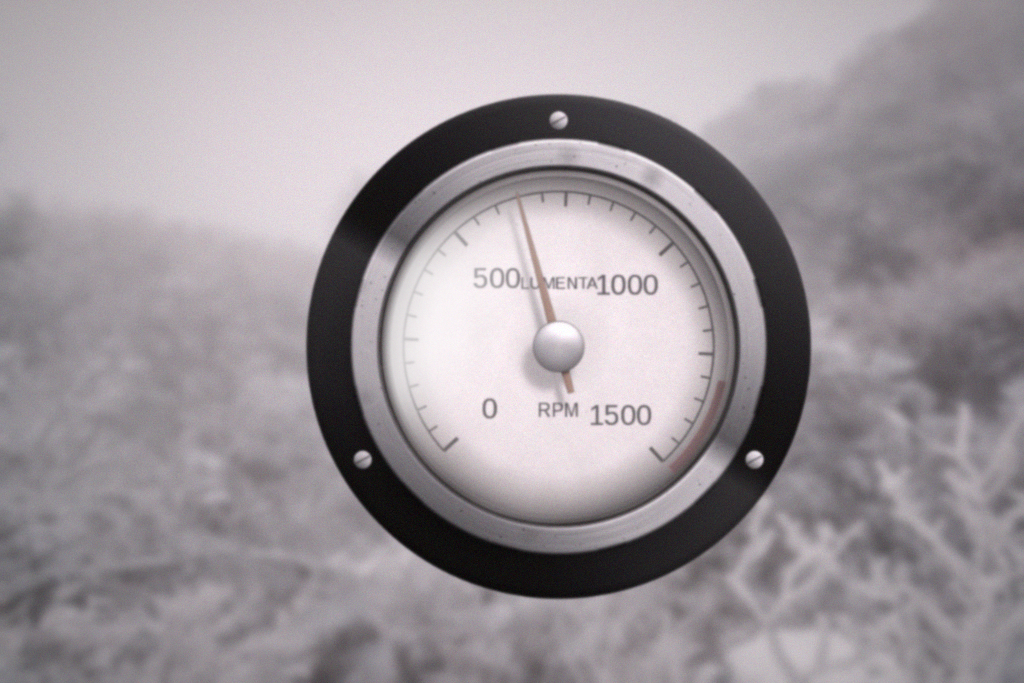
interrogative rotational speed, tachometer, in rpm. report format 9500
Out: 650
